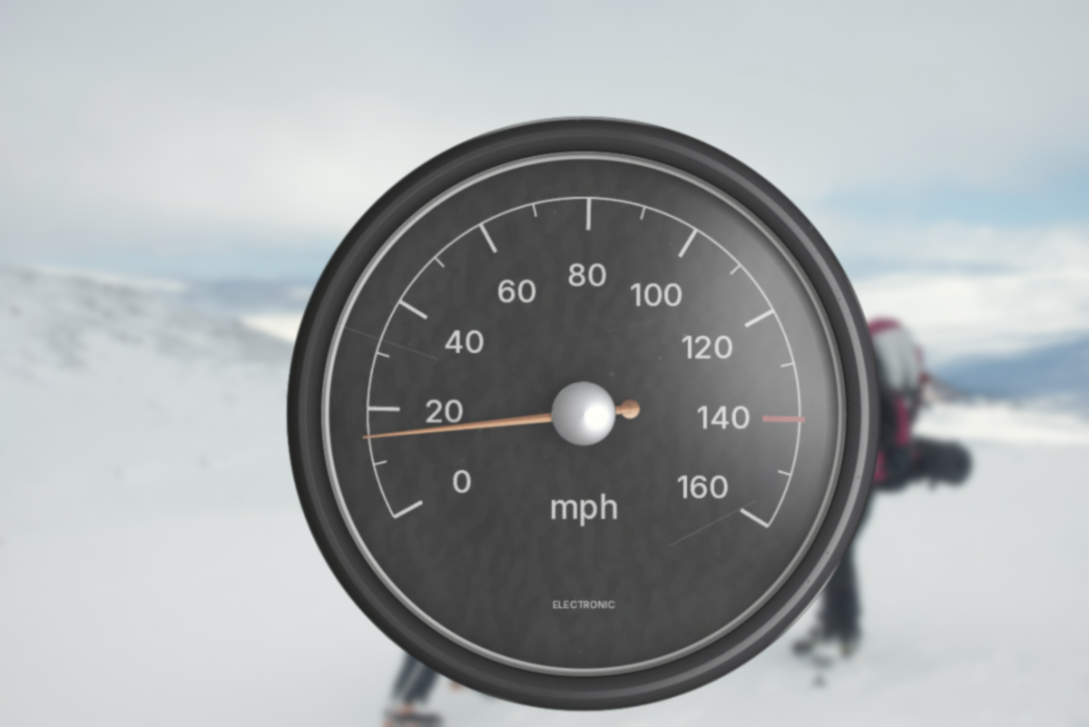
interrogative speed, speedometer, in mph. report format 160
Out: 15
